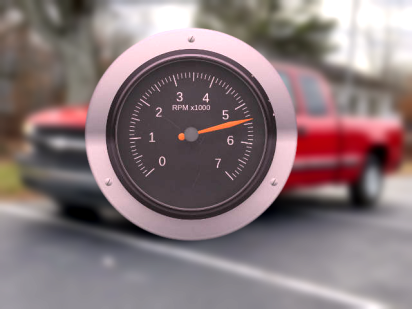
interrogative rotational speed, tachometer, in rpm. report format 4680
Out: 5400
